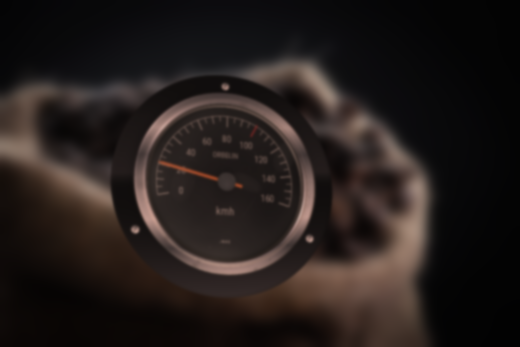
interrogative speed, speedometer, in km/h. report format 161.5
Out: 20
